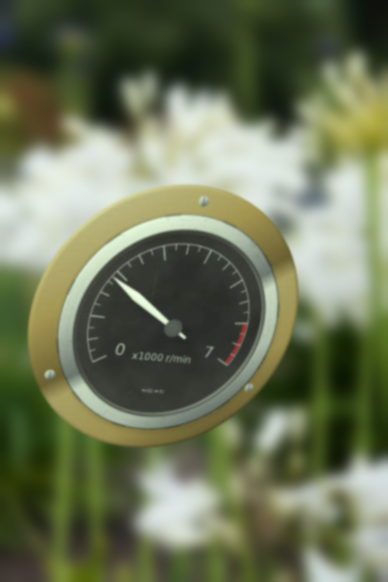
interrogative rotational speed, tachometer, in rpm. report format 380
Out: 1875
